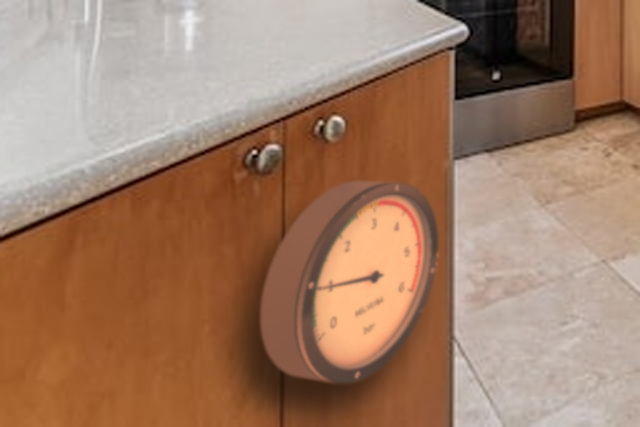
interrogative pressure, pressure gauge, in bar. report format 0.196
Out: 1
